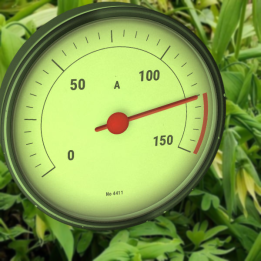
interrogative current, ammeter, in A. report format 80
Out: 125
